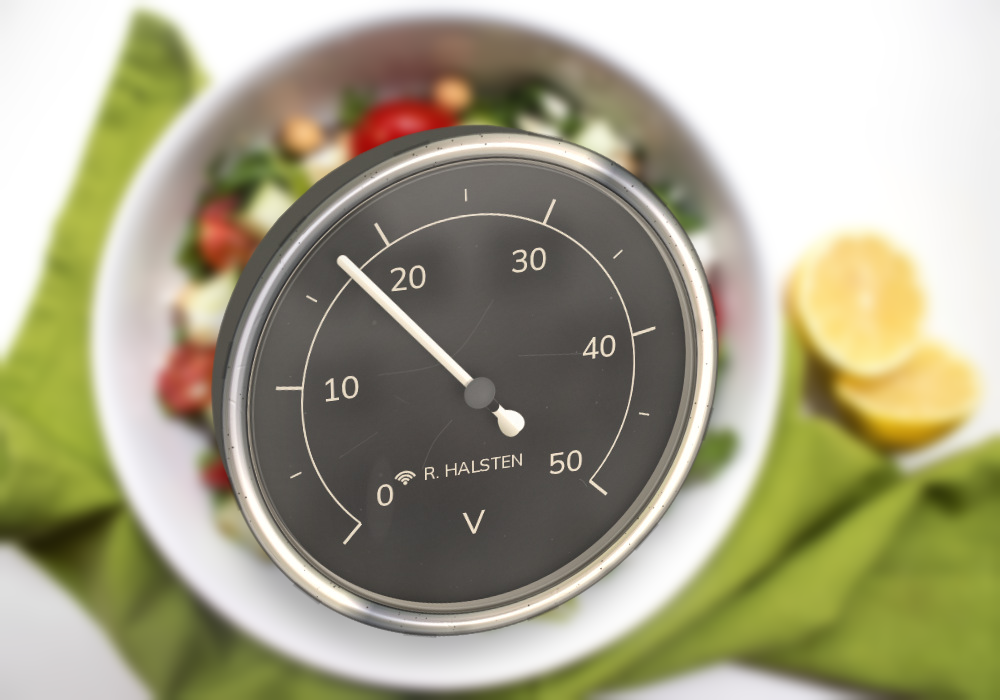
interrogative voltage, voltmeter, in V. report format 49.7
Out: 17.5
